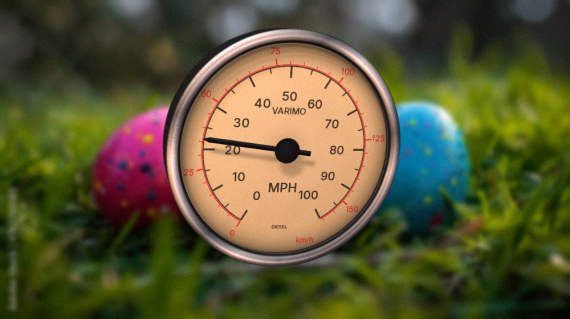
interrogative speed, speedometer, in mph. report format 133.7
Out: 22.5
